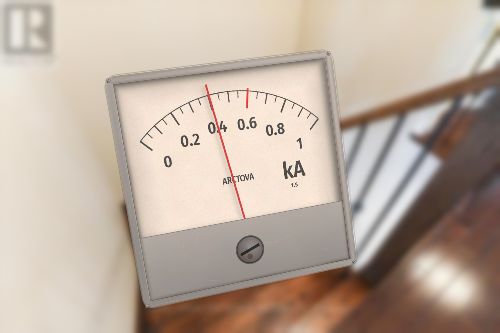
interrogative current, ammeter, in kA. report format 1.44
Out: 0.4
